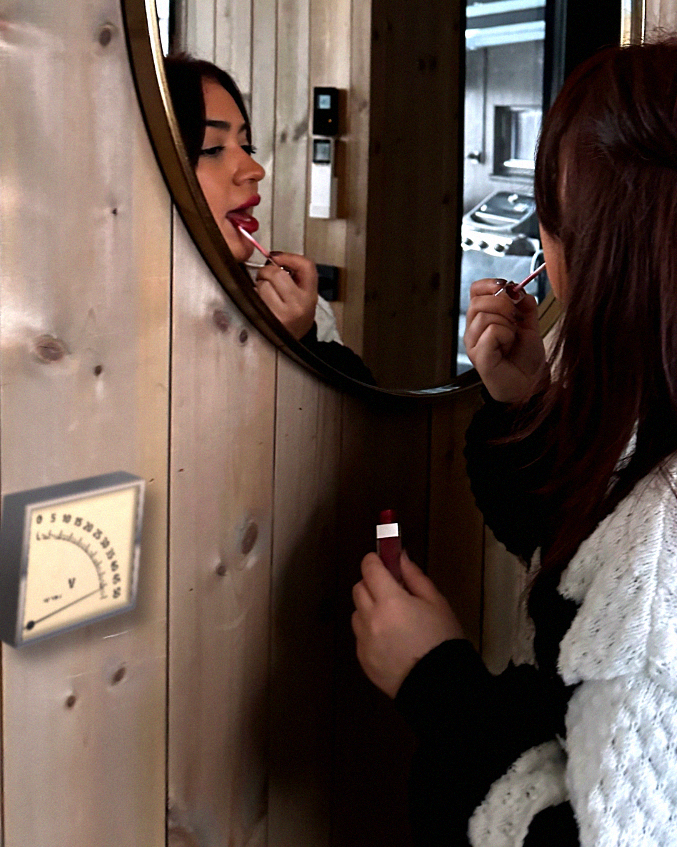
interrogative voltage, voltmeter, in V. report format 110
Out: 45
